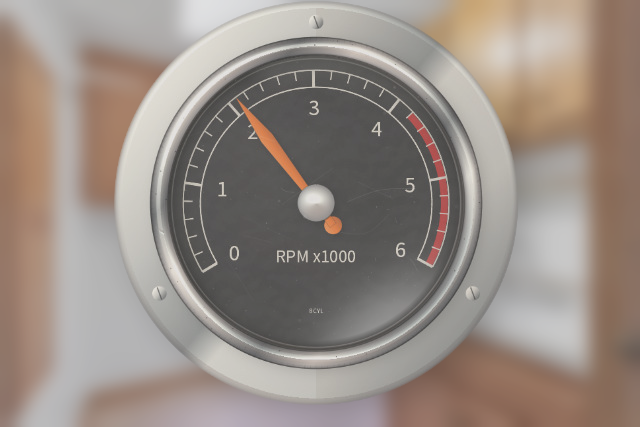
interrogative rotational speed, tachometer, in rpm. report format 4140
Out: 2100
